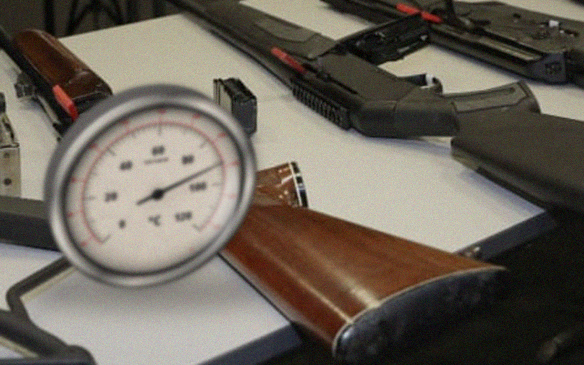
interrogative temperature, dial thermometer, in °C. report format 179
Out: 90
